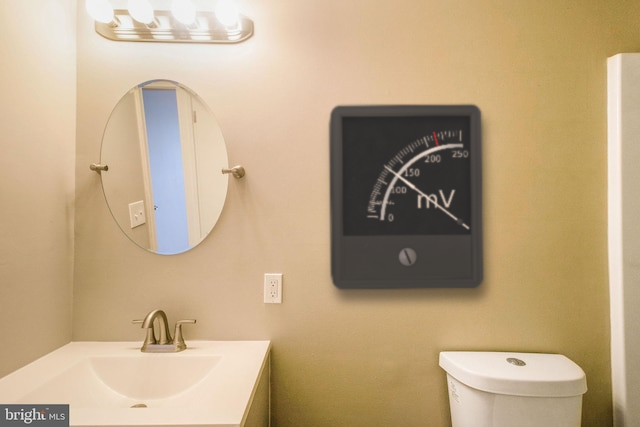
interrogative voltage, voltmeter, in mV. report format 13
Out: 125
